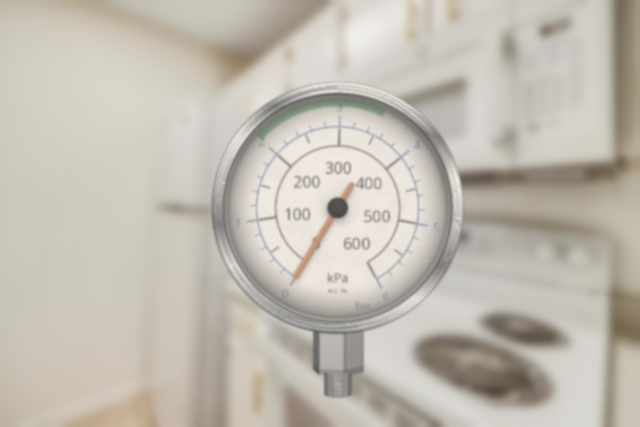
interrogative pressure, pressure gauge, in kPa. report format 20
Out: 0
